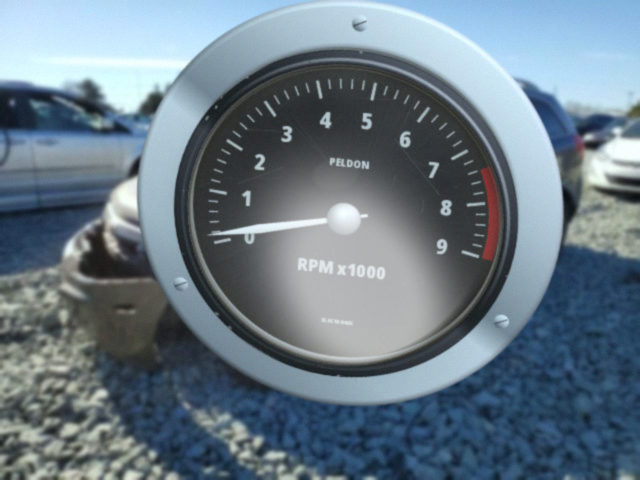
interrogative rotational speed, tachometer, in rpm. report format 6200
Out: 200
